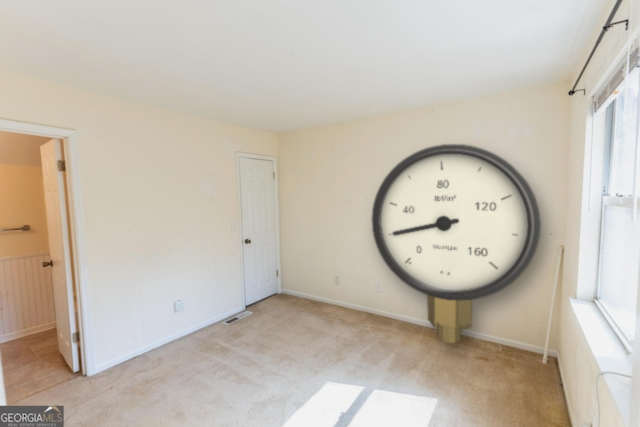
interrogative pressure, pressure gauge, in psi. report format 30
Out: 20
